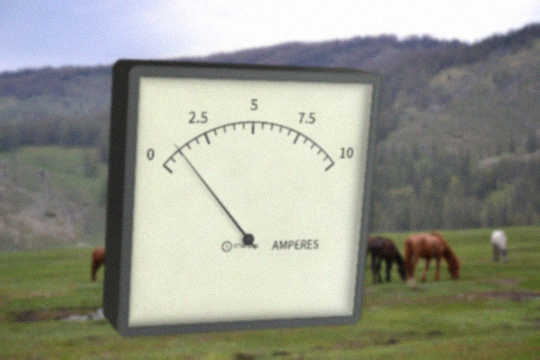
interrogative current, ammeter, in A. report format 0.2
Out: 1
